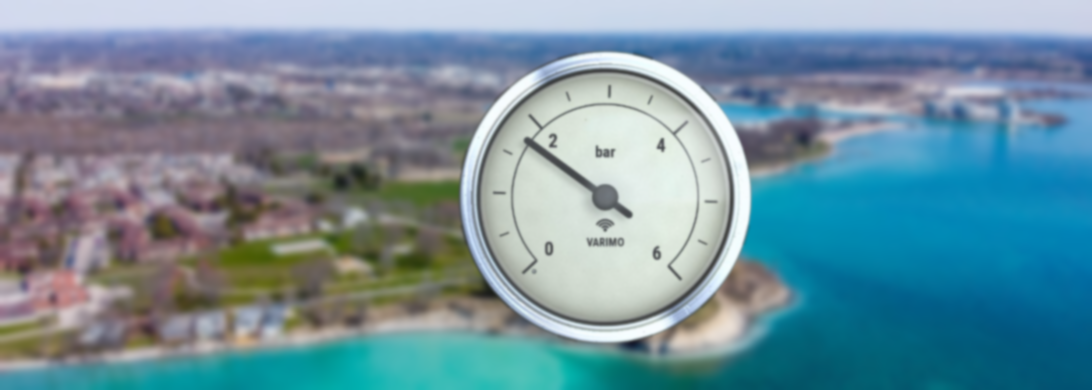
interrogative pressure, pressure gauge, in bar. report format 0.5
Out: 1.75
